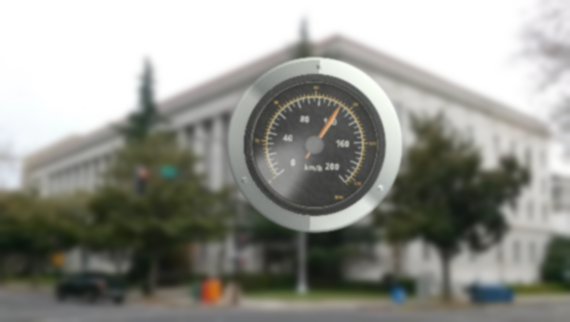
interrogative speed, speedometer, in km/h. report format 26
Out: 120
